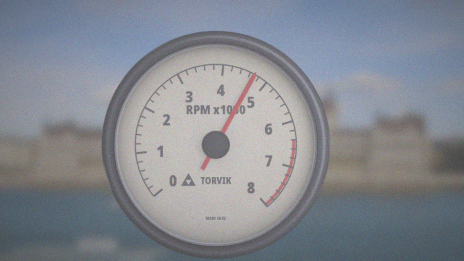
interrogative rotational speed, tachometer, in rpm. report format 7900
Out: 4700
